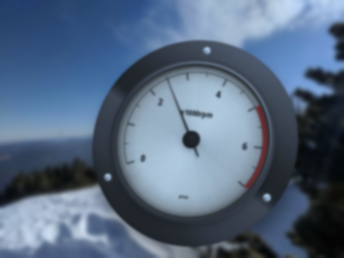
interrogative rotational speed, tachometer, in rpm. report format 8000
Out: 2500
